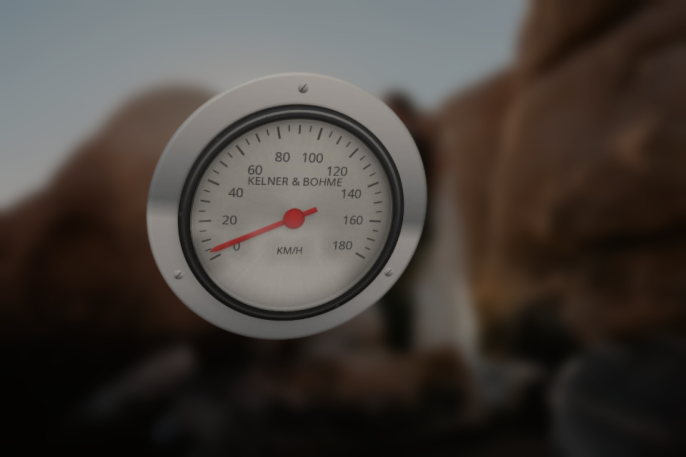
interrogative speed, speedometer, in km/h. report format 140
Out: 5
